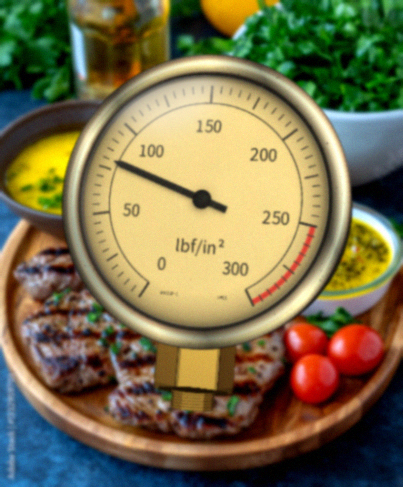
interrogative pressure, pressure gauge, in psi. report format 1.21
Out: 80
